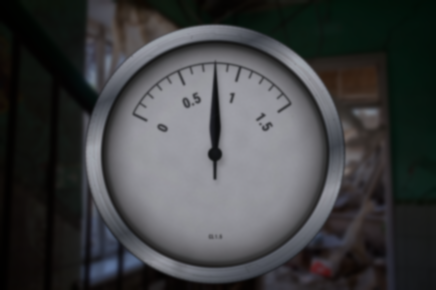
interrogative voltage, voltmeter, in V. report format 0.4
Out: 0.8
